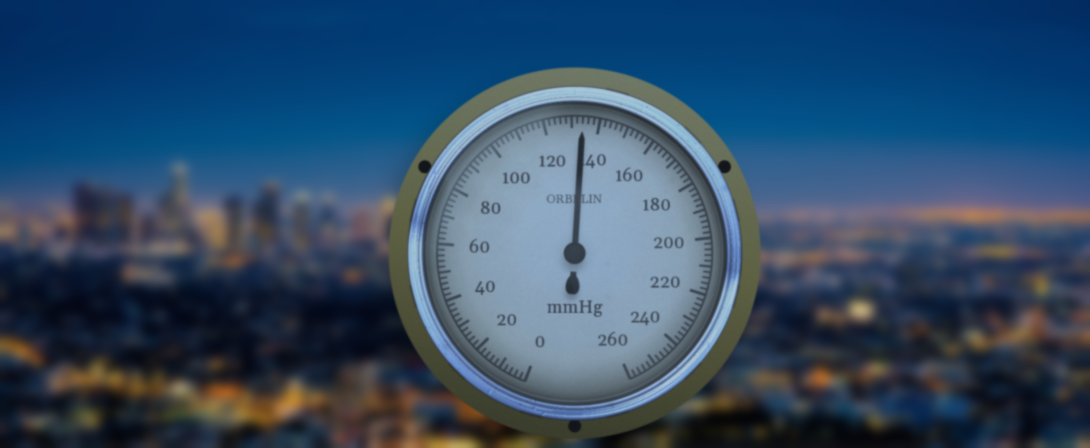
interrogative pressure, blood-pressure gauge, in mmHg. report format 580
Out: 134
